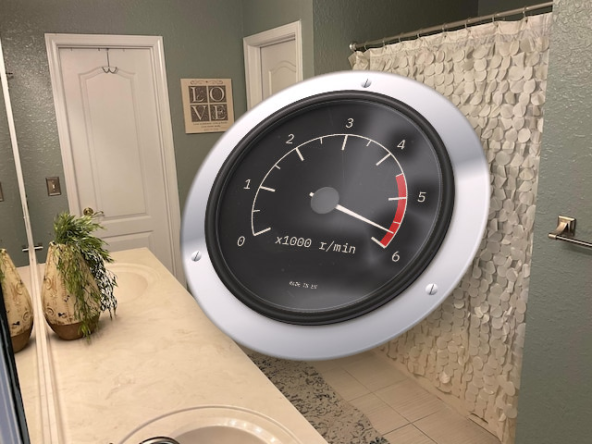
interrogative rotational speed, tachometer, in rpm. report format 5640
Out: 5750
